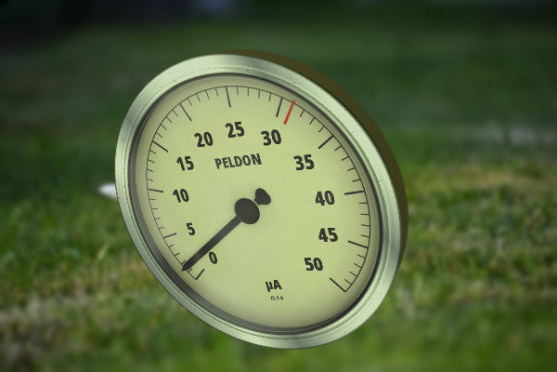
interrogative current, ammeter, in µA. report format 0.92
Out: 1.5
